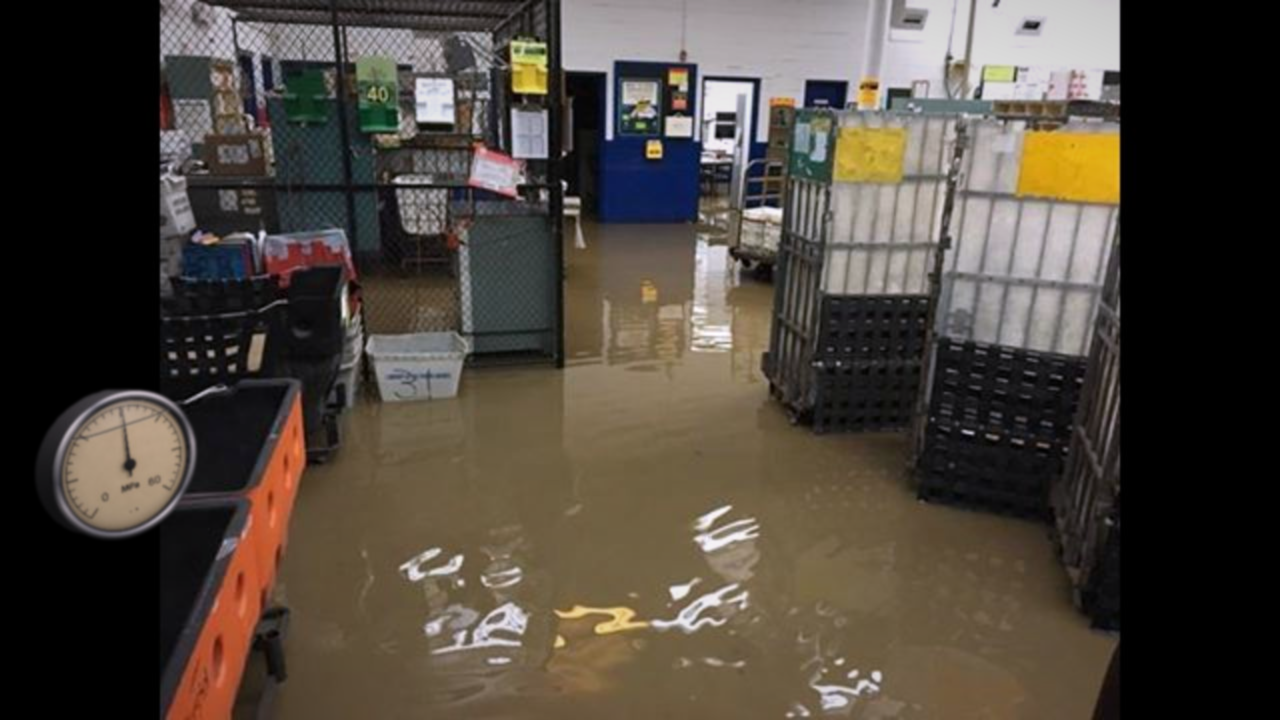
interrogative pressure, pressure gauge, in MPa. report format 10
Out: 30
